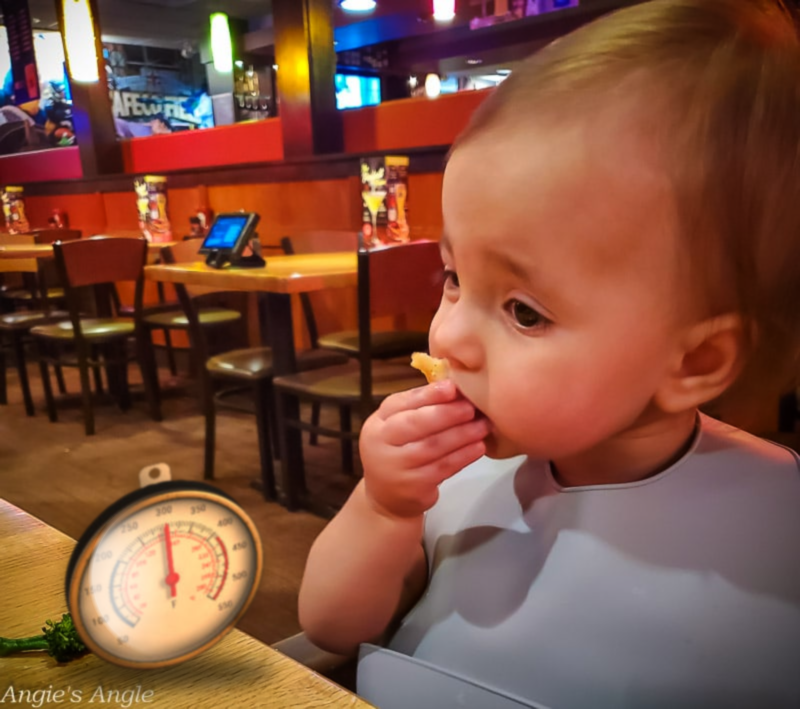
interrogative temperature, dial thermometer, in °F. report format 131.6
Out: 300
